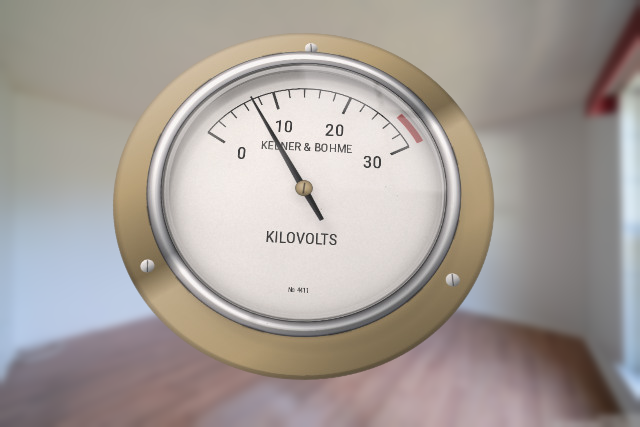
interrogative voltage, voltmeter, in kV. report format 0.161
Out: 7
